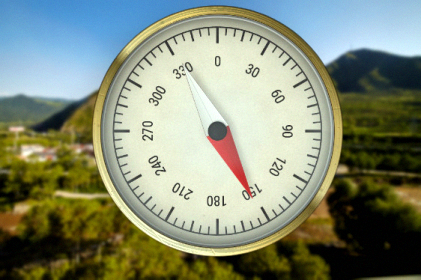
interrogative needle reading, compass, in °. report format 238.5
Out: 152.5
